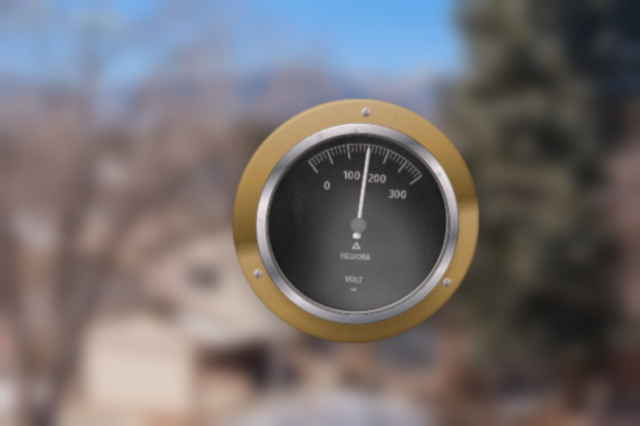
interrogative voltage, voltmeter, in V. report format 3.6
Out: 150
